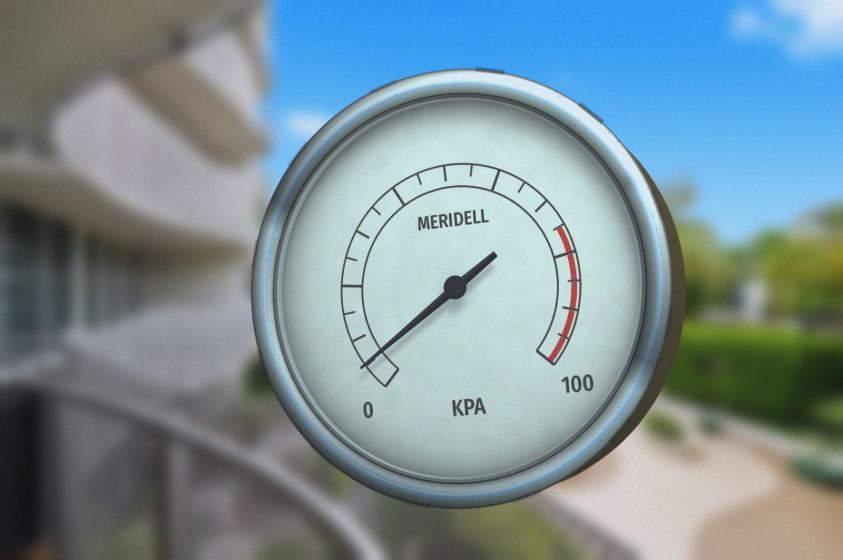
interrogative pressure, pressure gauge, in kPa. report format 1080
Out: 5
